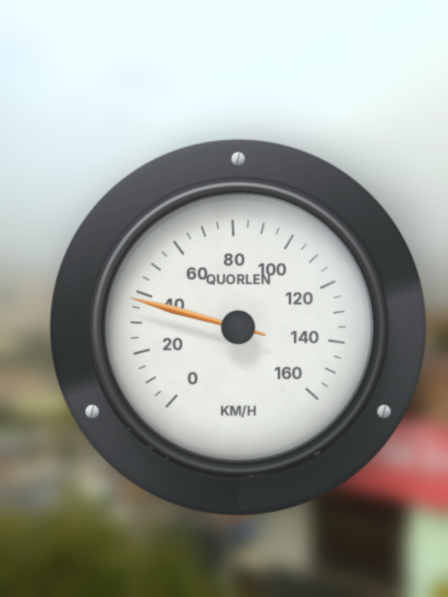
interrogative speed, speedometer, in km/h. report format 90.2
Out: 37.5
